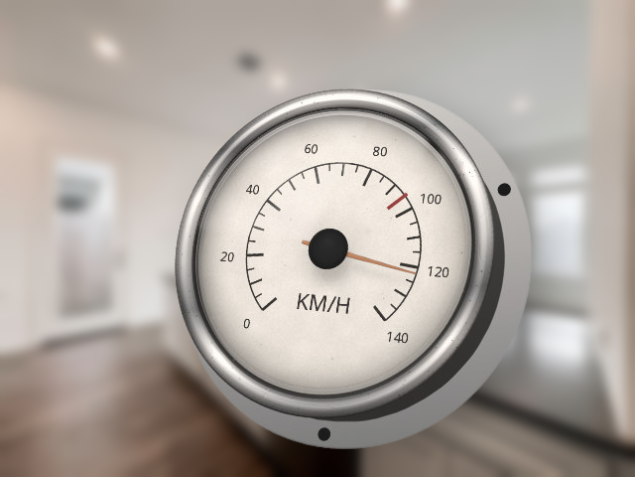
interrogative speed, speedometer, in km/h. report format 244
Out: 122.5
